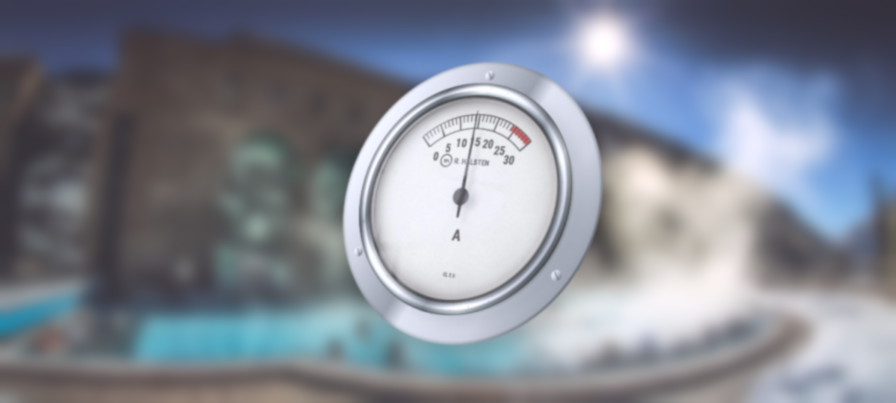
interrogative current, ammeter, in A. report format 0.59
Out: 15
